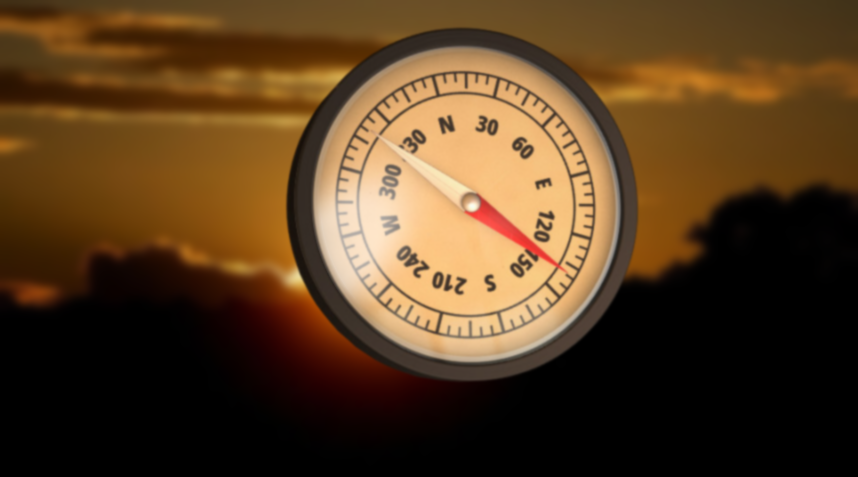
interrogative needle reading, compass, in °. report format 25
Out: 140
